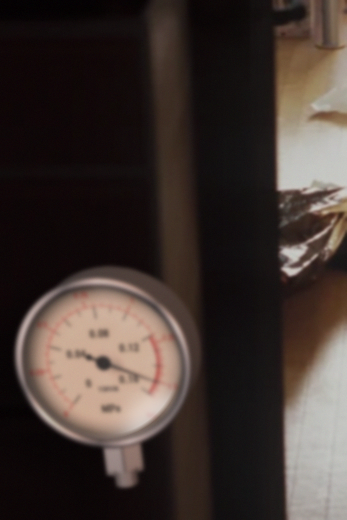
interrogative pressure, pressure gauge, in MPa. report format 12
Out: 0.15
